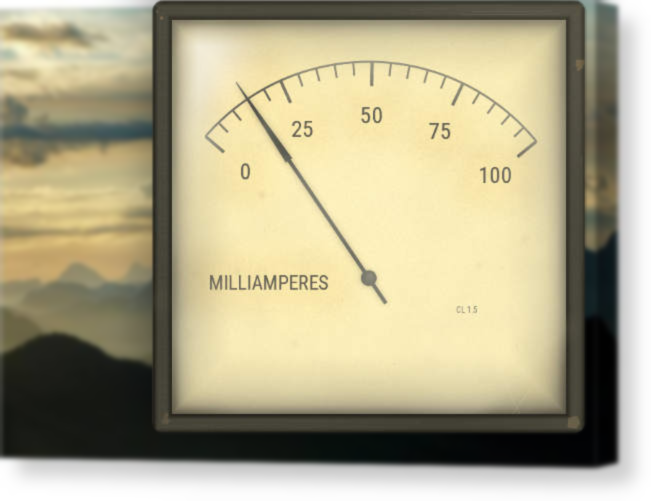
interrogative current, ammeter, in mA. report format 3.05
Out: 15
